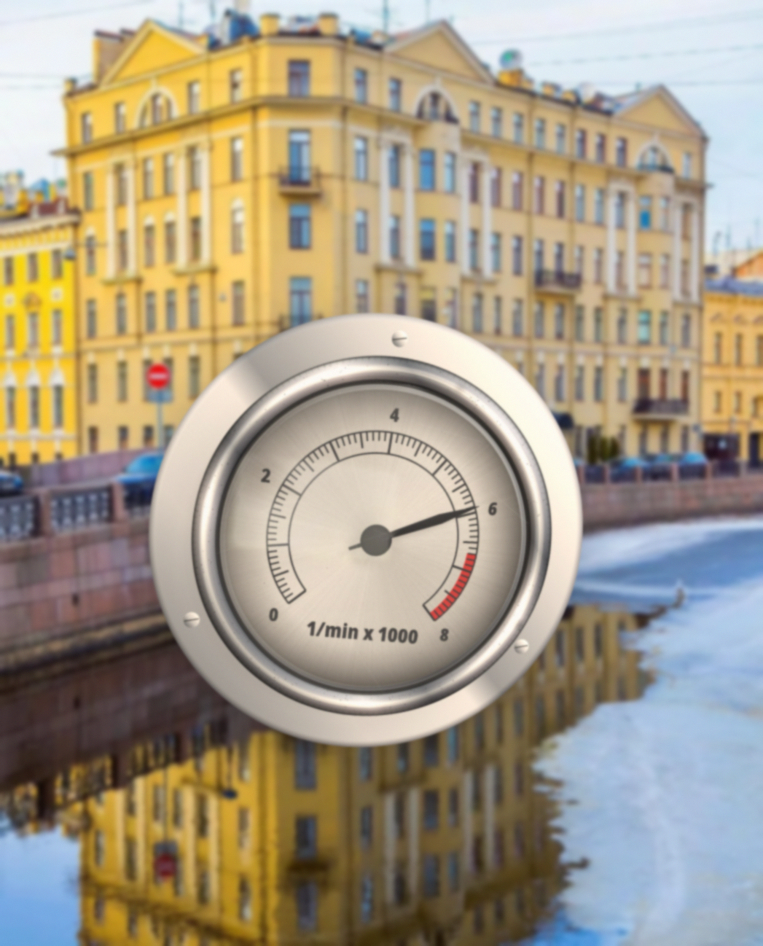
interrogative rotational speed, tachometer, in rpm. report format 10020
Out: 5900
